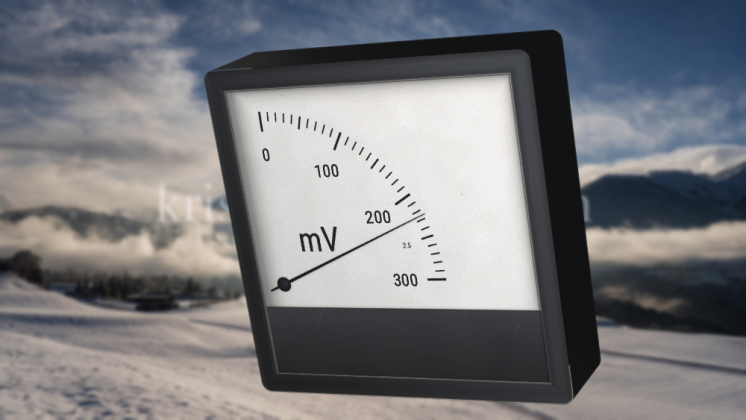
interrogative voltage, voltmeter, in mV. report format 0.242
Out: 225
